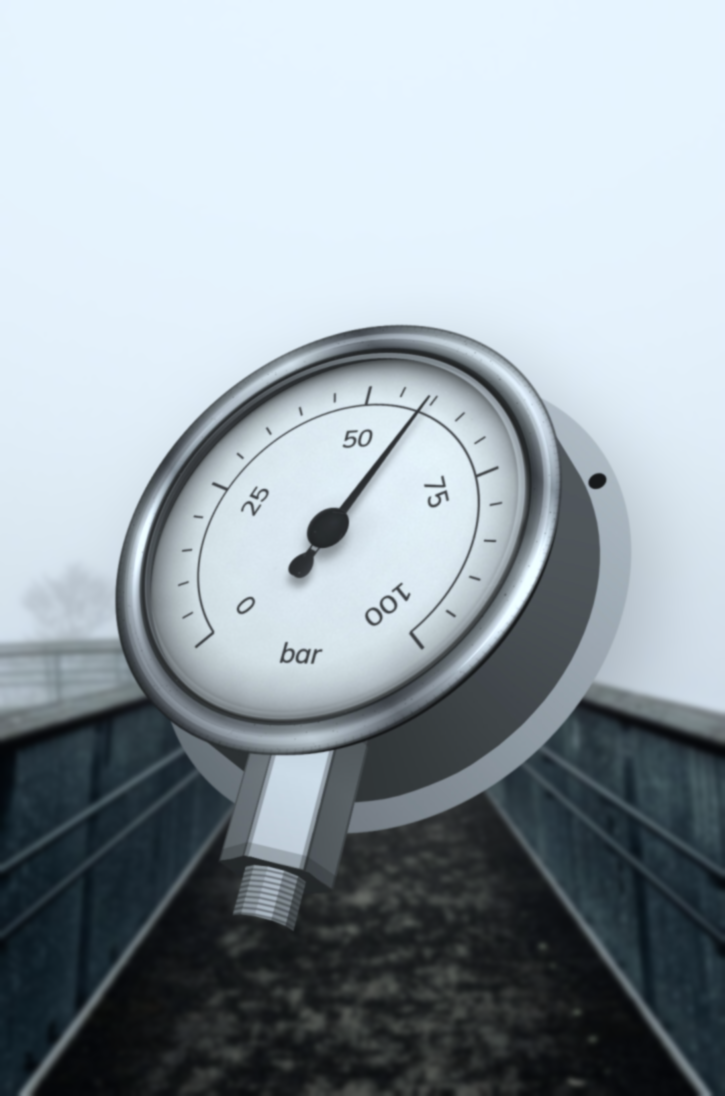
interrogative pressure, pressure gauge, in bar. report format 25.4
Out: 60
